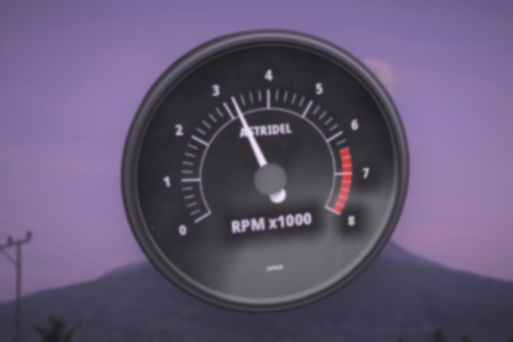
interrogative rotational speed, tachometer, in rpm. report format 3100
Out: 3200
